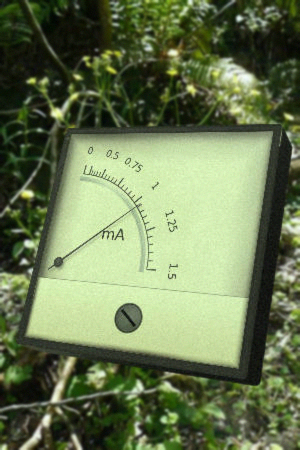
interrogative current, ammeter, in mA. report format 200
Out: 1.05
